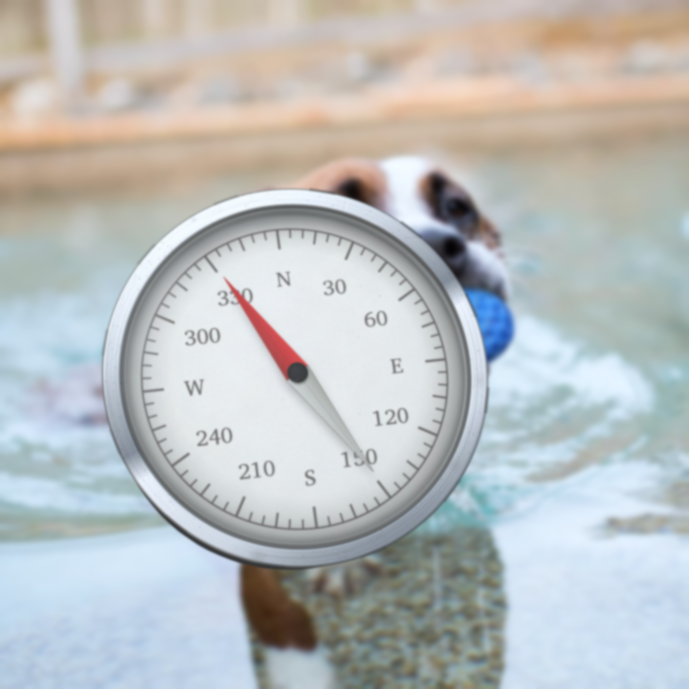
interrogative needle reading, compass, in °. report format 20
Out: 330
